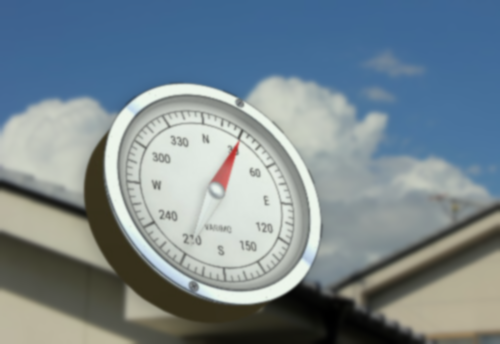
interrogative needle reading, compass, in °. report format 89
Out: 30
